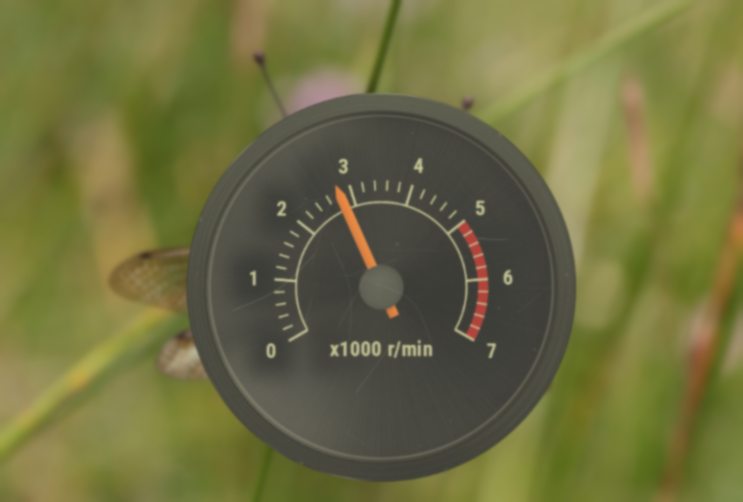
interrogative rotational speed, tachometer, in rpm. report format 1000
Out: 2800
